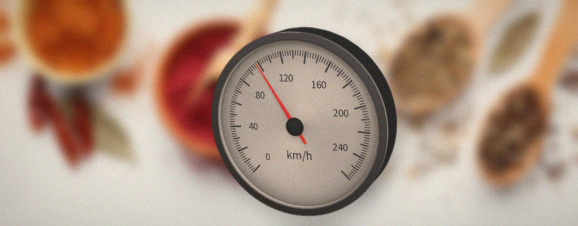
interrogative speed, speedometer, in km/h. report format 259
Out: 100
